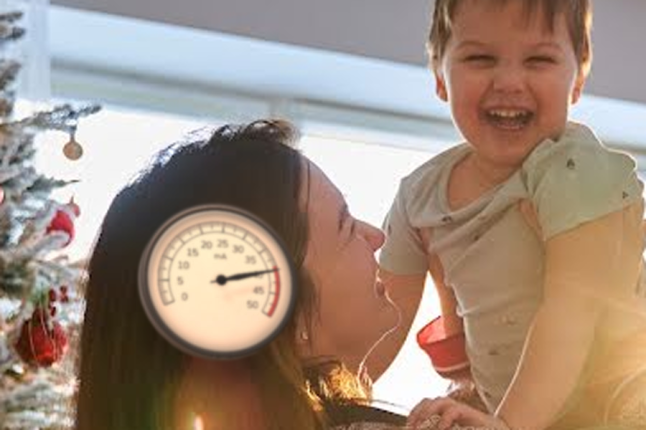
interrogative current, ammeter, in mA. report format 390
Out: 40
